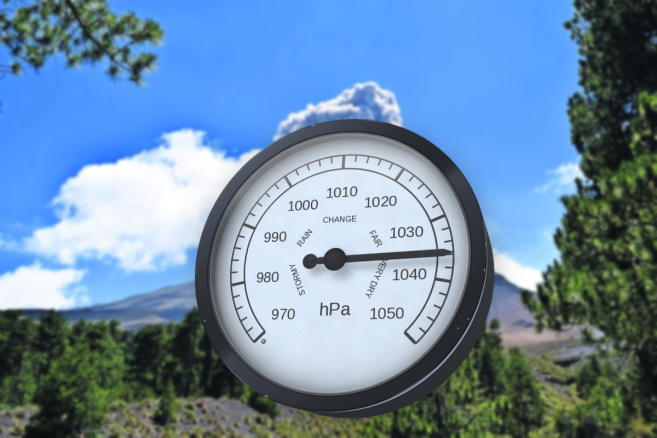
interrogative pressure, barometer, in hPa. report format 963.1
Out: 1036
